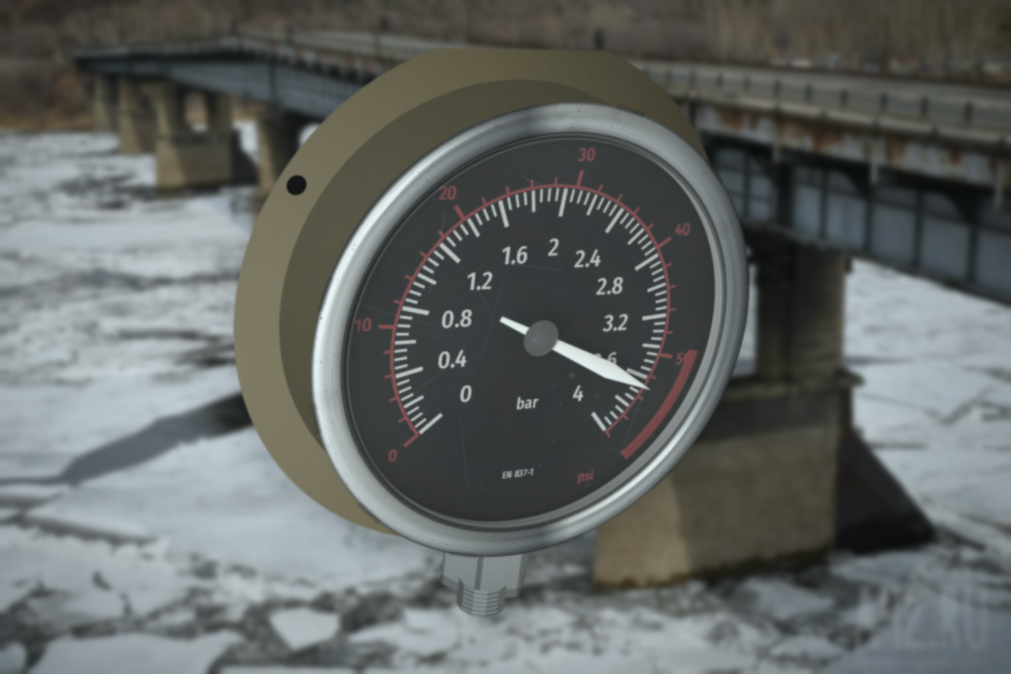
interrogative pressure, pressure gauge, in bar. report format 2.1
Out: 3.65
